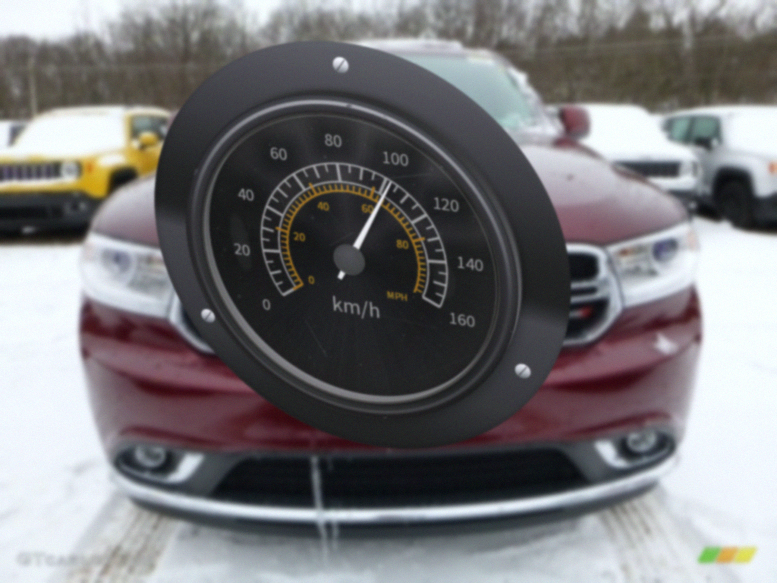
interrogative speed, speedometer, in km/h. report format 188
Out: 102.5
